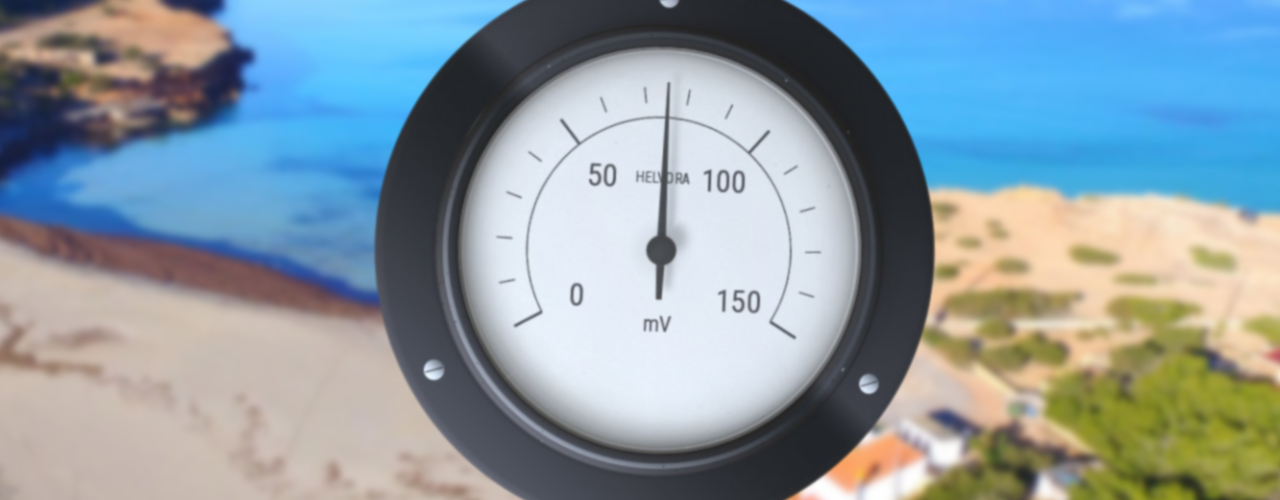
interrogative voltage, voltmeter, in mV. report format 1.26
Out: 75
